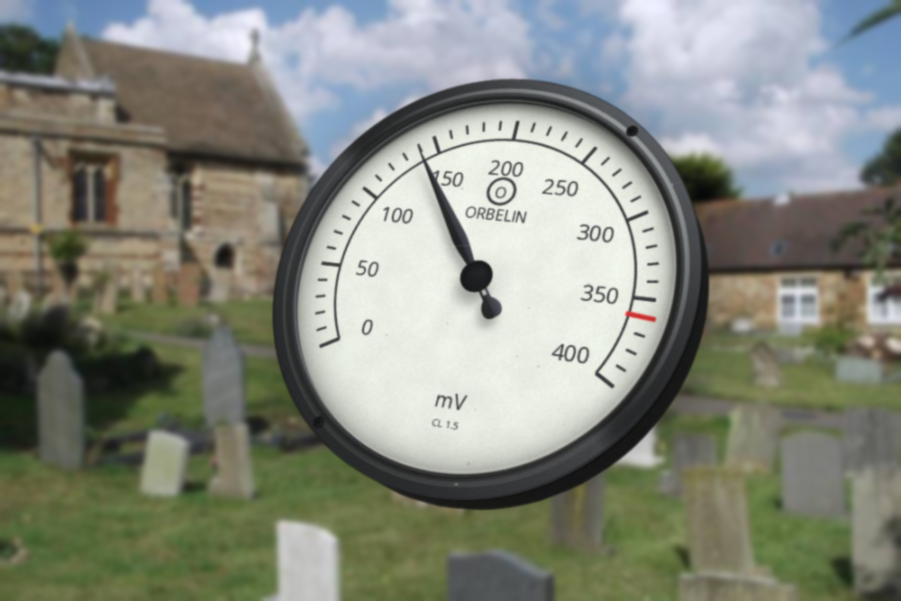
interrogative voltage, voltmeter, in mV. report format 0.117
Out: 140
